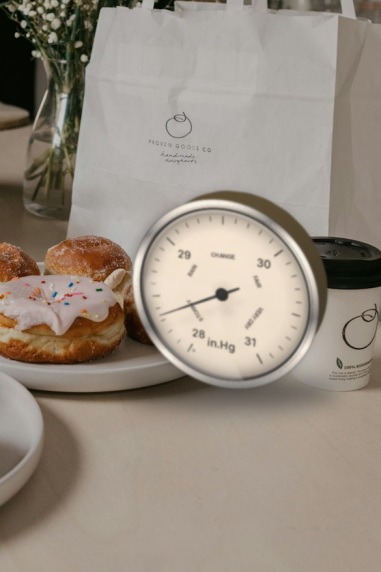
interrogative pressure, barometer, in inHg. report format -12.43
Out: 28.35
